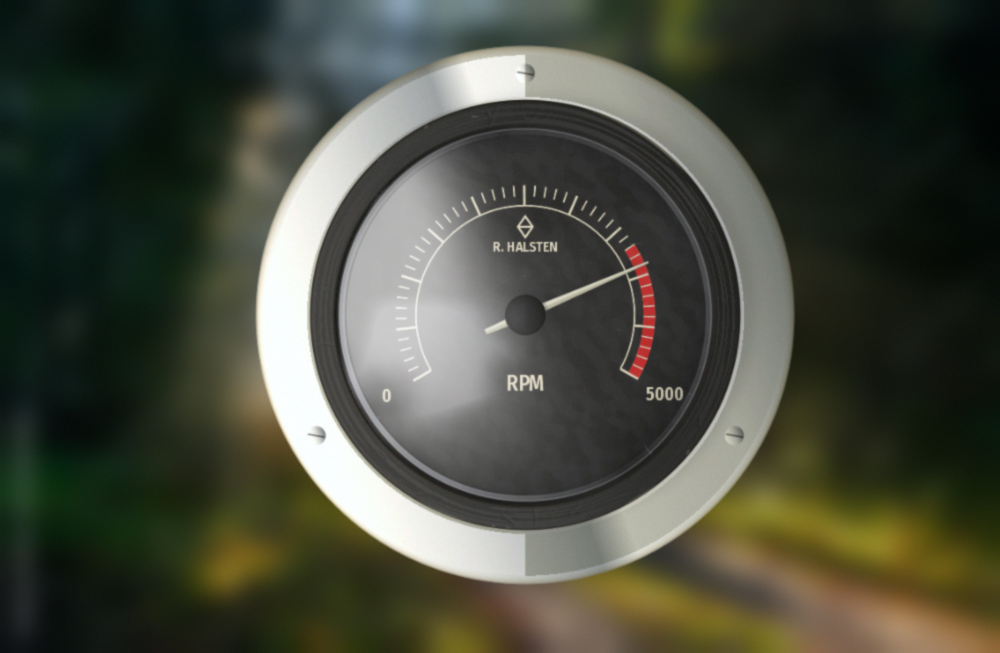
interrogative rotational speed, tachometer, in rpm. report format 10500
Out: 3900
